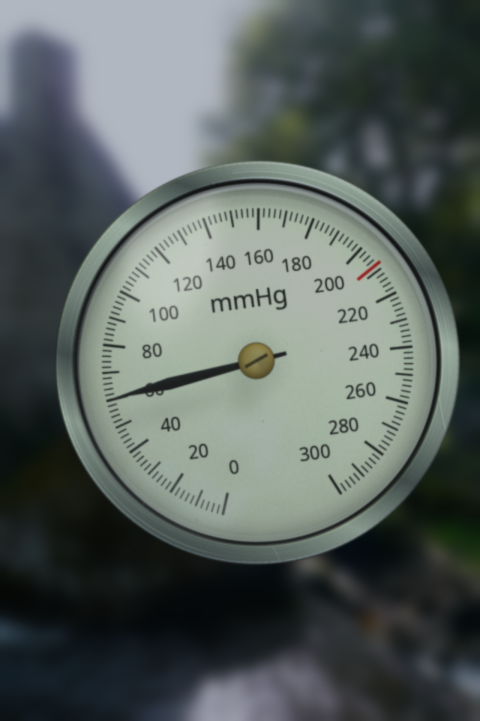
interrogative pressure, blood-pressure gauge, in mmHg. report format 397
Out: 60
